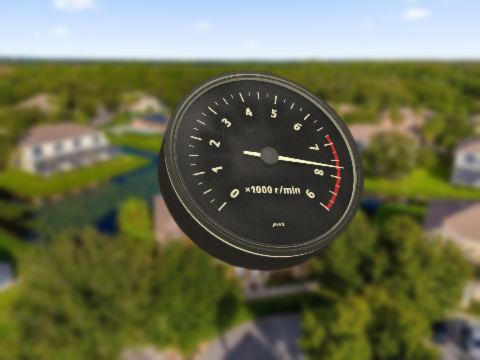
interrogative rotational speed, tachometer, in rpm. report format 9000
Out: 7750
